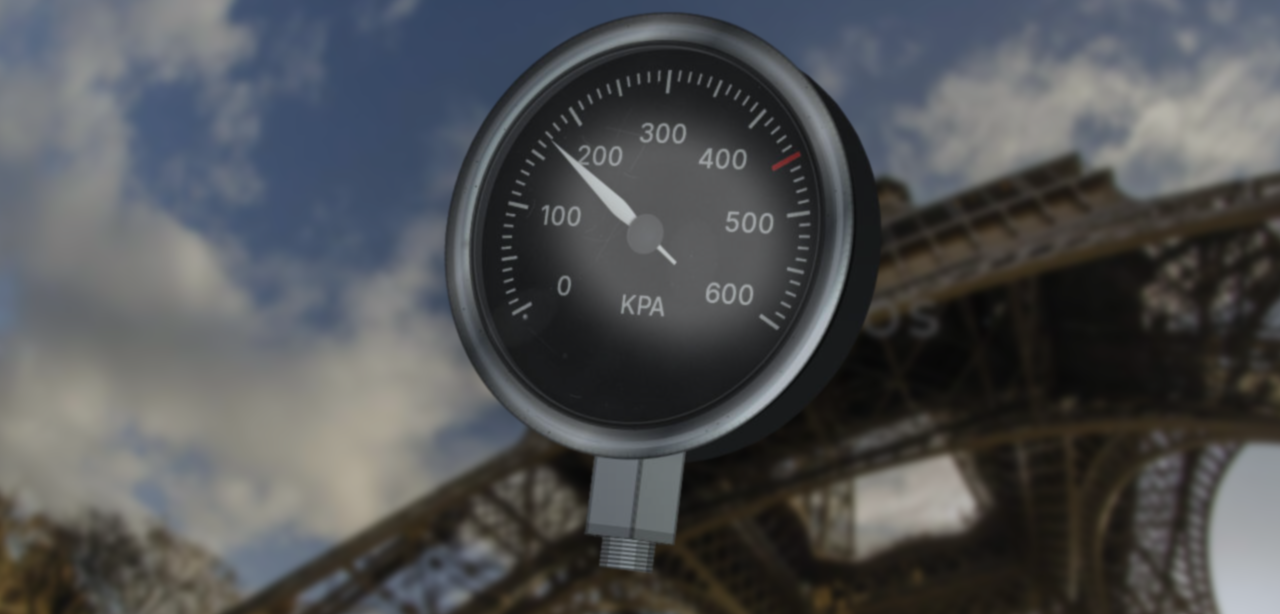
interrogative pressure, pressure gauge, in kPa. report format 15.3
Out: 170
